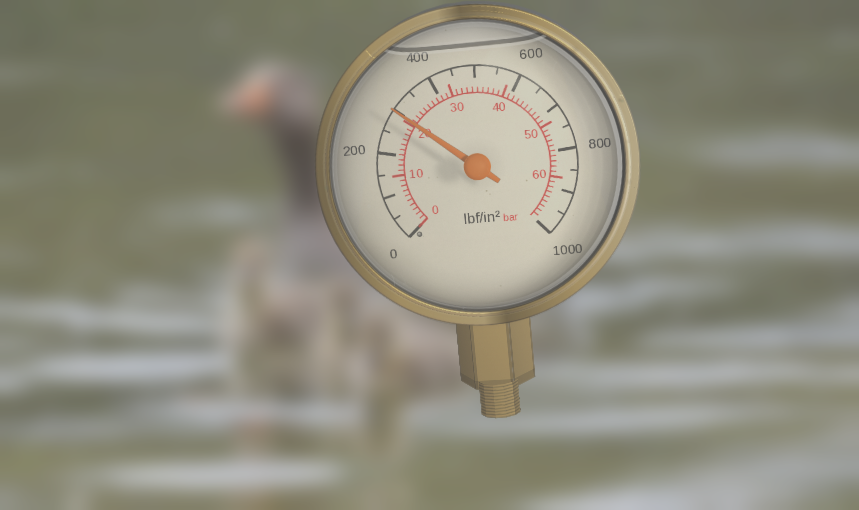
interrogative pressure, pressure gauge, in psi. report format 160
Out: 300
